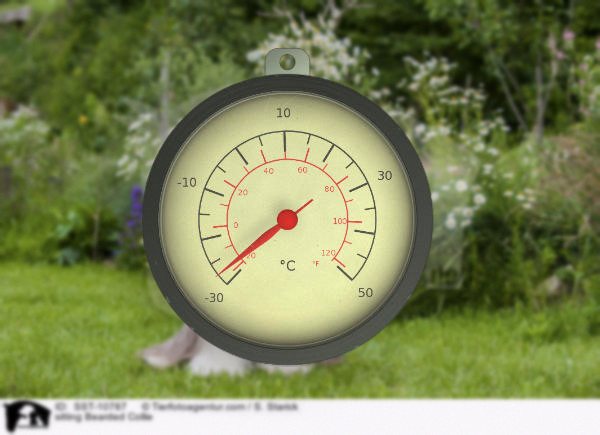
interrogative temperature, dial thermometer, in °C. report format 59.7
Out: -27.5
